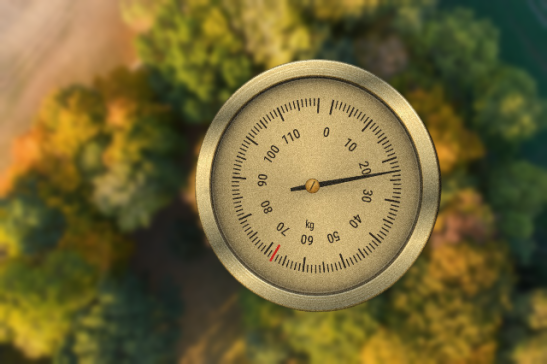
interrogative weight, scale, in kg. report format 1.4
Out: 23
